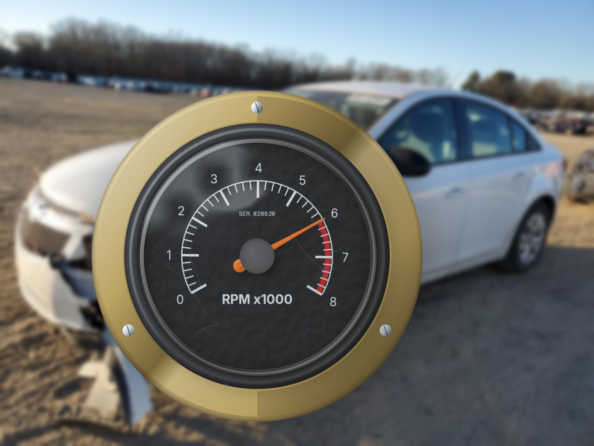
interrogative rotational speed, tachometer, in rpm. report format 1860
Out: 6000
